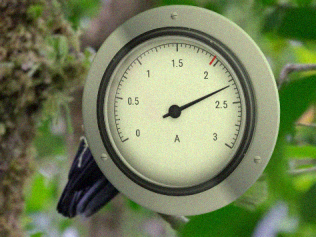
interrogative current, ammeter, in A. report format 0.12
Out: 2.3
